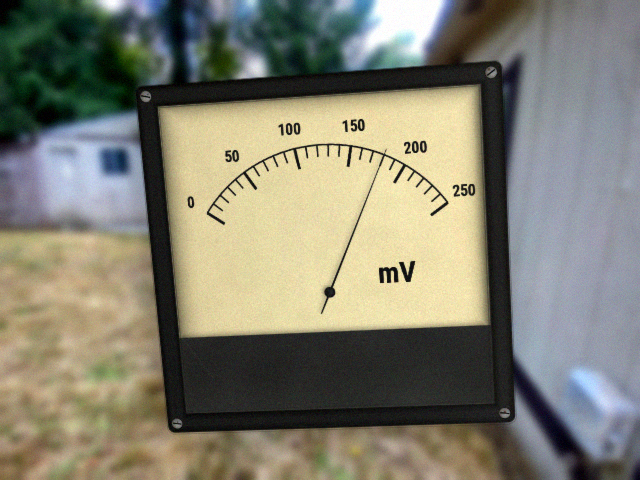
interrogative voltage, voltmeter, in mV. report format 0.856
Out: 180
